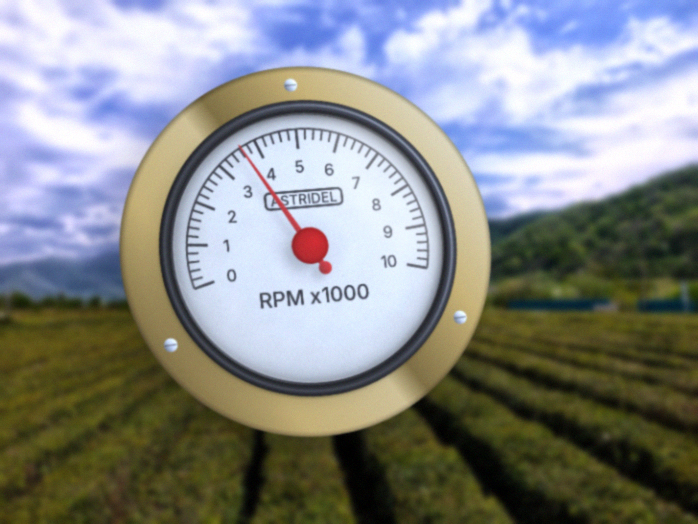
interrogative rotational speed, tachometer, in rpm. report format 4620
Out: 3600
